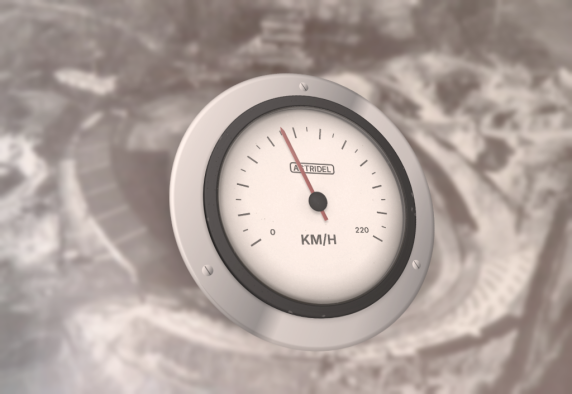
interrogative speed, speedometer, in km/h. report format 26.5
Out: 90
